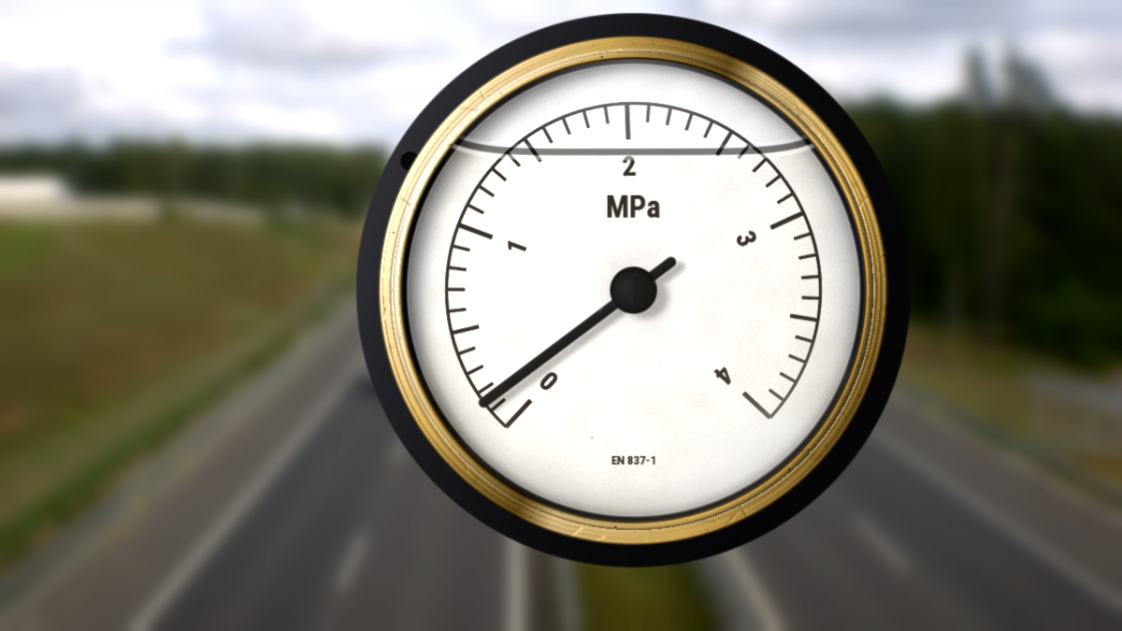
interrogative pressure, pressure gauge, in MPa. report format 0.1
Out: 0.15
